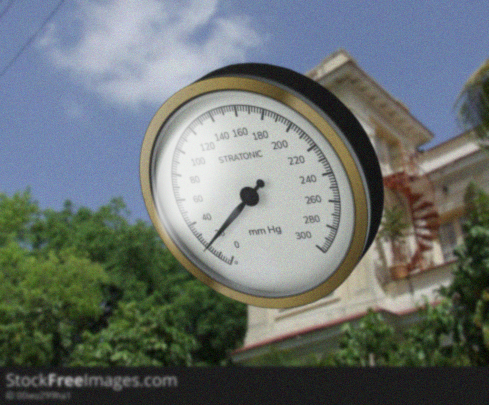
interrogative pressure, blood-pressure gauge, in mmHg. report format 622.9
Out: 20
